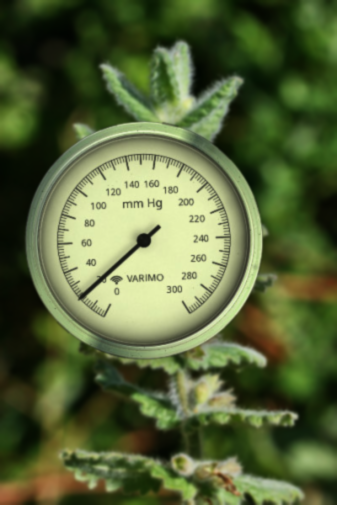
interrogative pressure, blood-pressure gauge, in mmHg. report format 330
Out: 20
